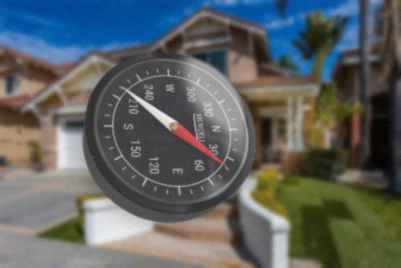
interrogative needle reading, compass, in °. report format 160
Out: 40
